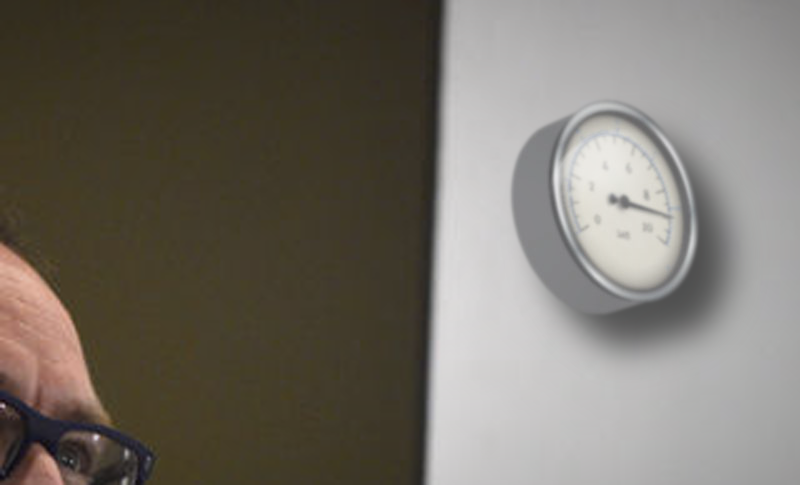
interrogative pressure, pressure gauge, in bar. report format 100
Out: 9
